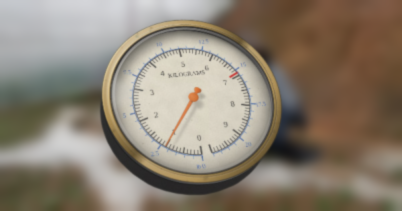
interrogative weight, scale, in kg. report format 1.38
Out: 1
